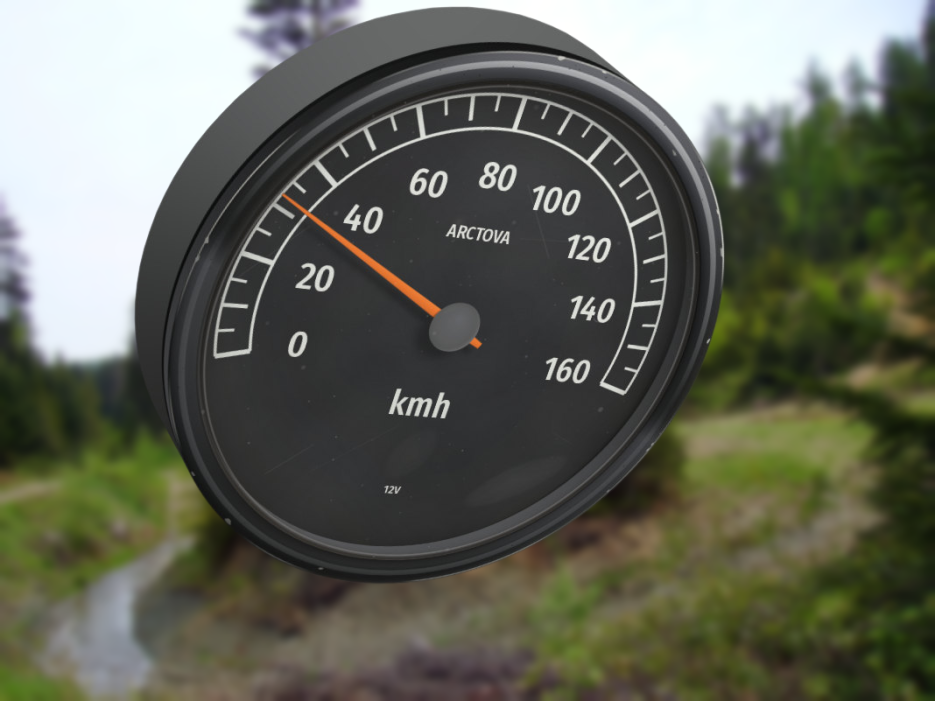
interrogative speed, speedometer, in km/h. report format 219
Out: 32.5
